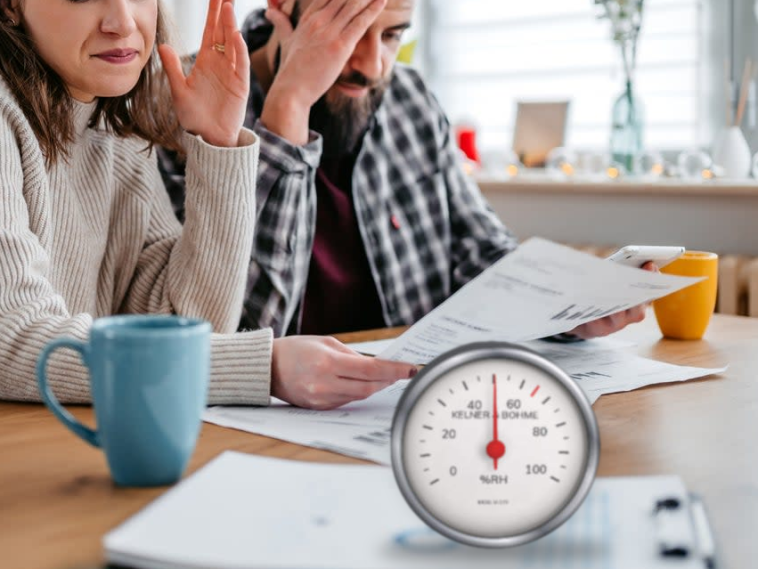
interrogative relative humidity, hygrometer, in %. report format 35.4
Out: 50
